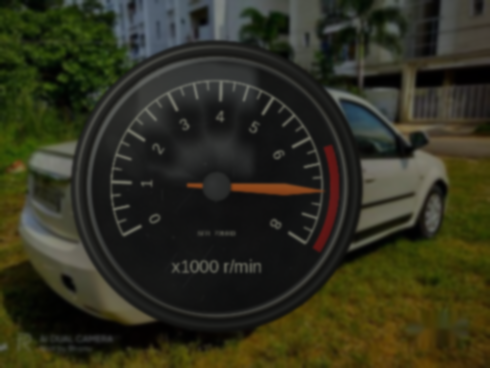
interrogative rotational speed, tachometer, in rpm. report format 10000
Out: 7000
